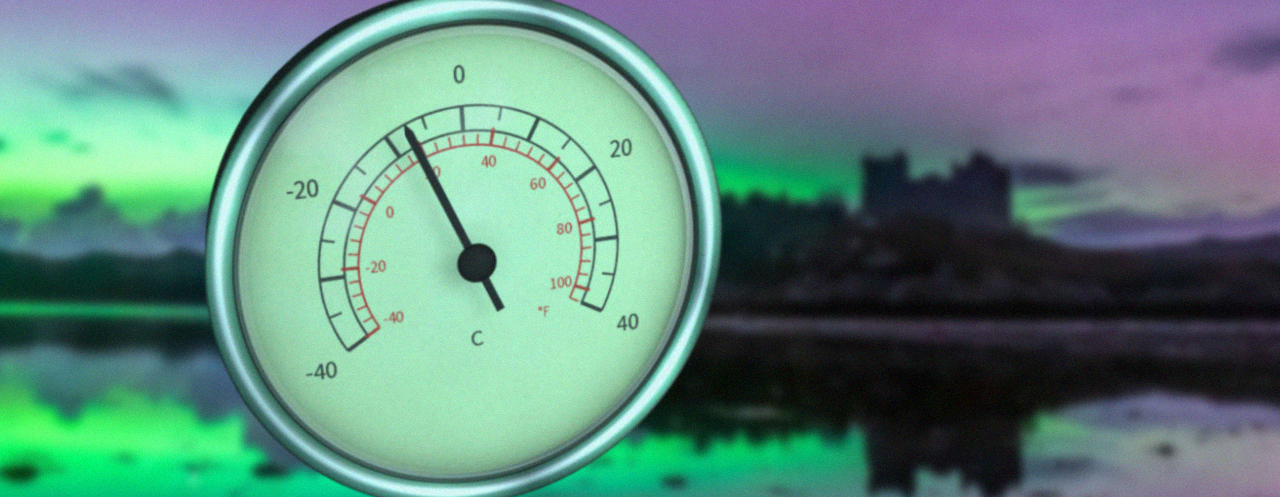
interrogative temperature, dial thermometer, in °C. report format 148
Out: -7.5
